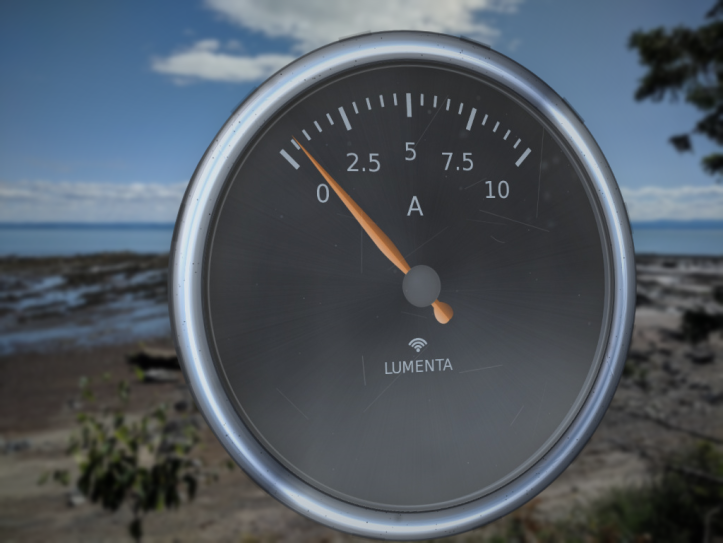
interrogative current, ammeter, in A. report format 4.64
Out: 0.5
